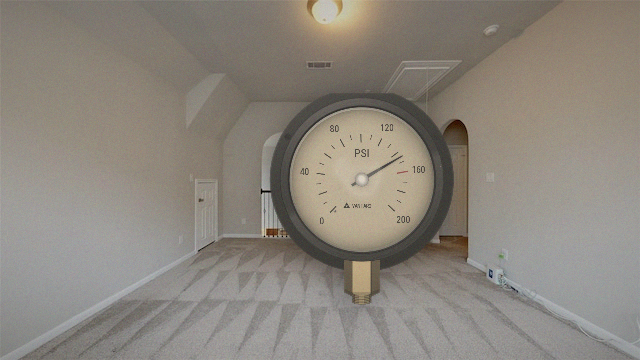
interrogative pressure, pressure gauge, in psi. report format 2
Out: 145
